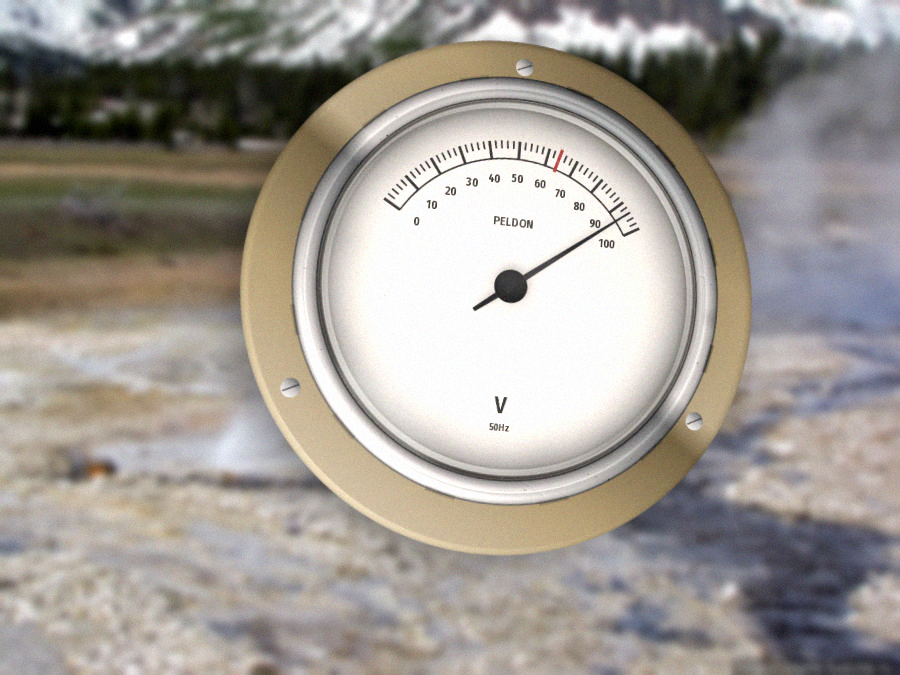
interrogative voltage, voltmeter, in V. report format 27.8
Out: 94
